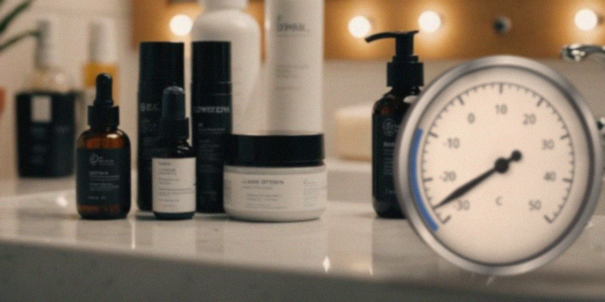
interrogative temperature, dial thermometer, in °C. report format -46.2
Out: -26
